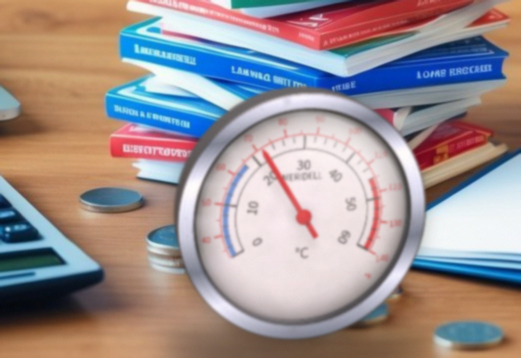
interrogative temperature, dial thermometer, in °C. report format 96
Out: 22
